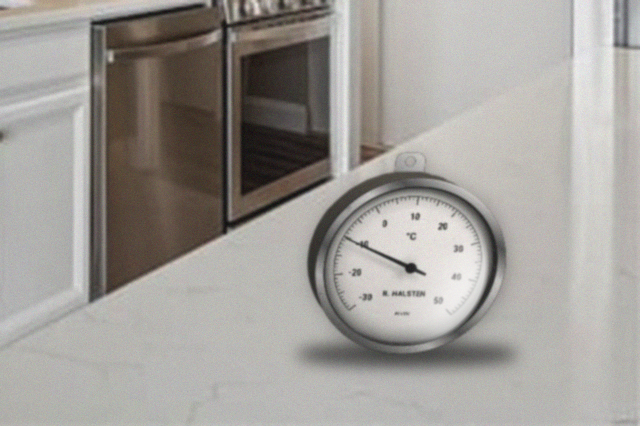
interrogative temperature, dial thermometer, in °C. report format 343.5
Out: -10
